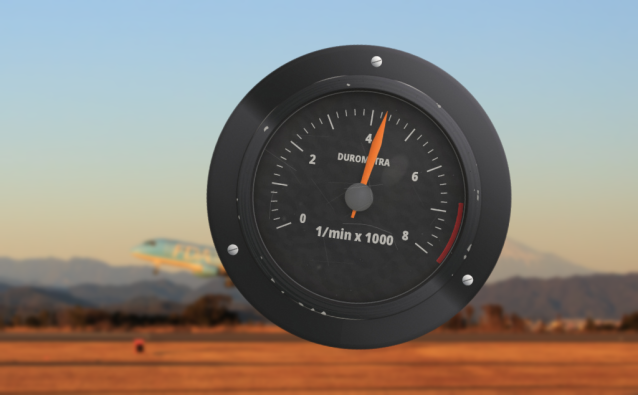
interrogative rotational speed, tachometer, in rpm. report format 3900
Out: 4300
